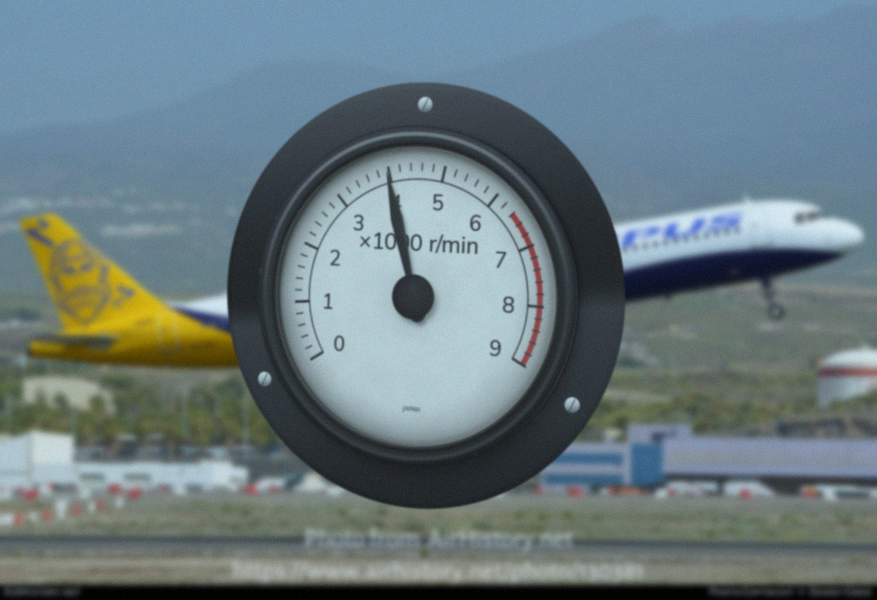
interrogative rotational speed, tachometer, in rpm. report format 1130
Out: 4000
